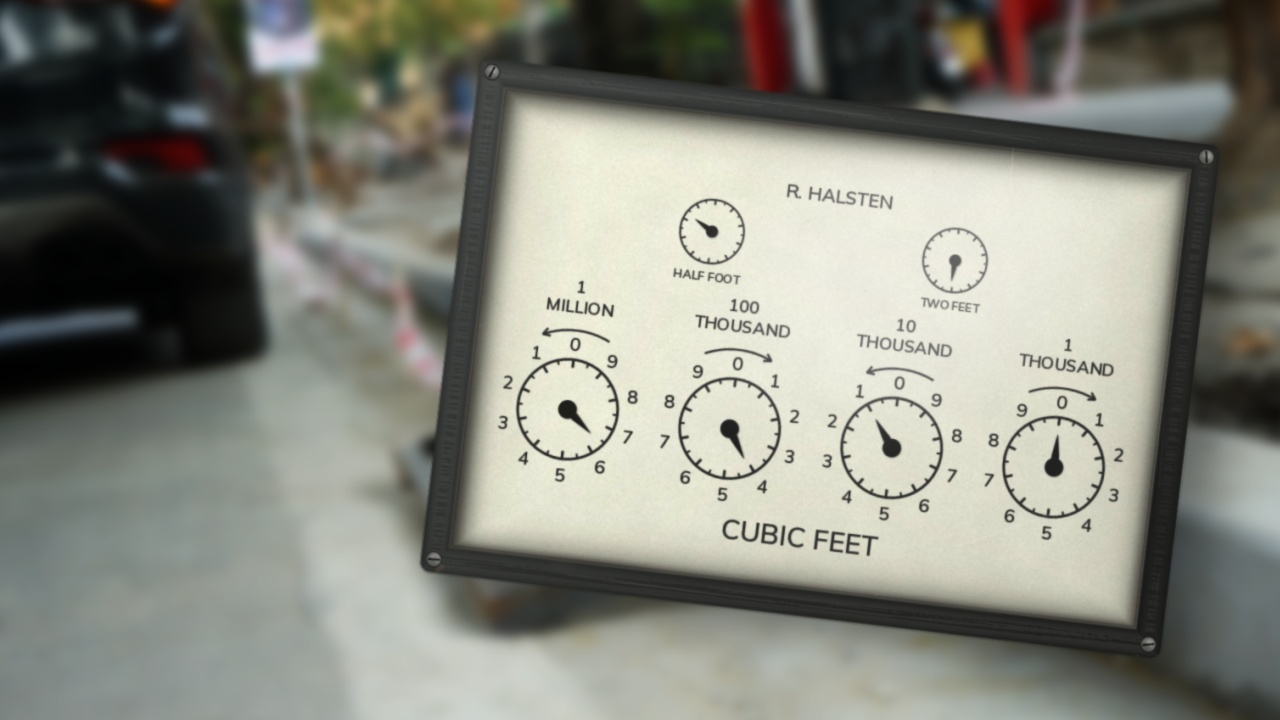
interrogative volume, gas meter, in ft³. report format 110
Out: 641000
